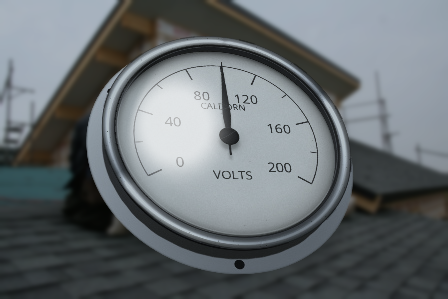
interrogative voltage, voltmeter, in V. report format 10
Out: 100
